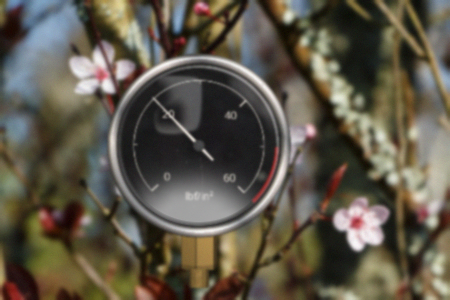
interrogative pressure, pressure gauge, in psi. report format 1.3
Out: 20
